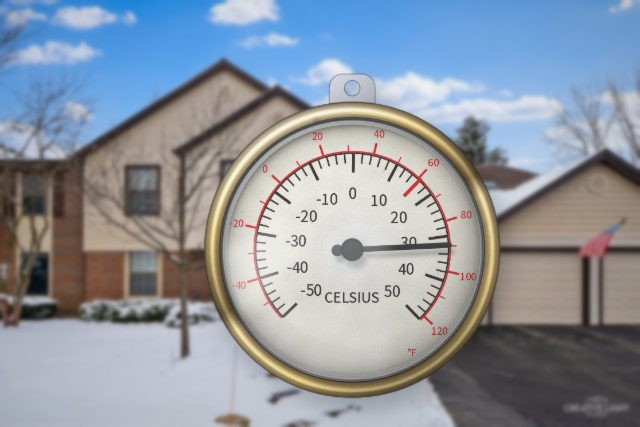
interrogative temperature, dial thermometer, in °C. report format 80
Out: 32
